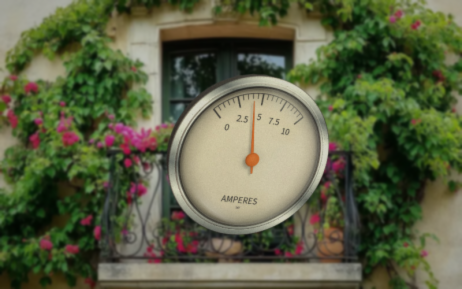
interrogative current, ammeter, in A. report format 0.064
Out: 4
